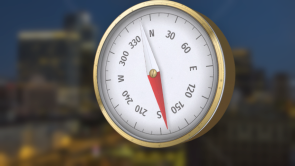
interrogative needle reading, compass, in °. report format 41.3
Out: 170
